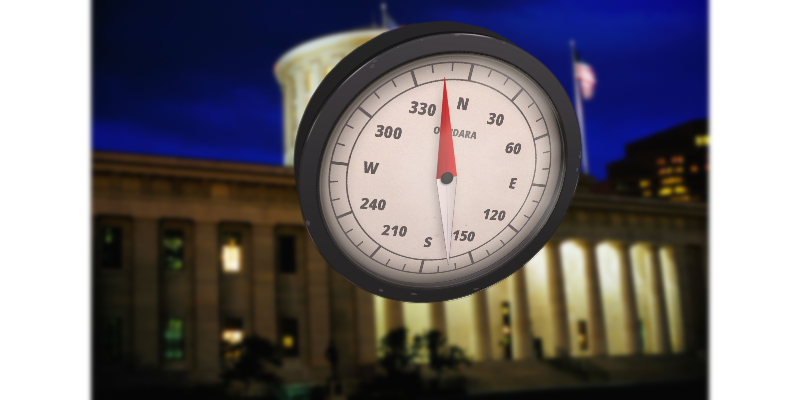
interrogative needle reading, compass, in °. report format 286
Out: 345
